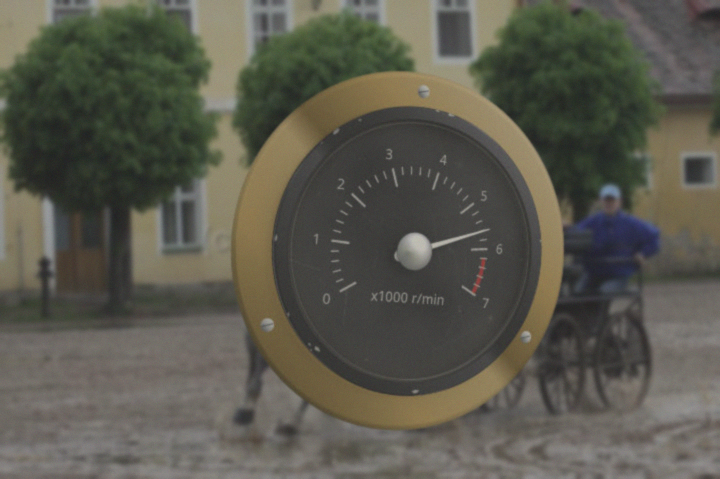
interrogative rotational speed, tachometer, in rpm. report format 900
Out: 5600
